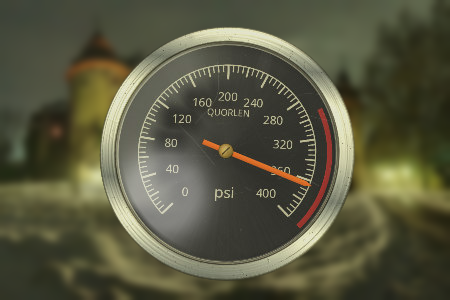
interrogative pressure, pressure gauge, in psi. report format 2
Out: 365
